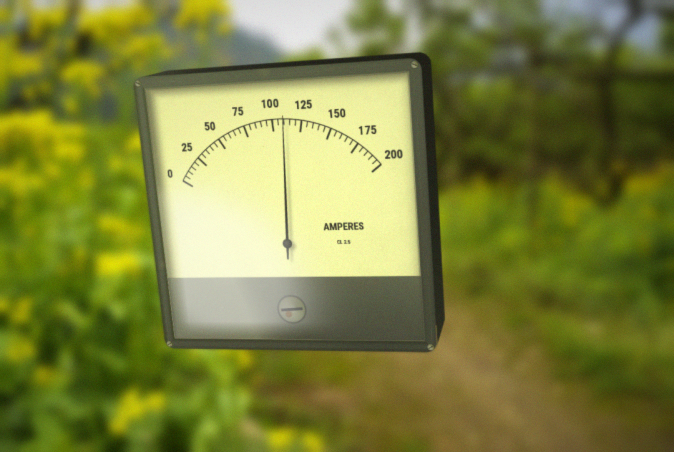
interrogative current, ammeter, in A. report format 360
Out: 110
